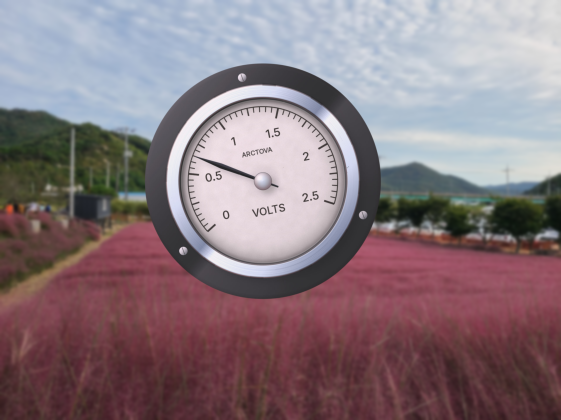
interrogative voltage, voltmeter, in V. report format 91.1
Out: 0.65
